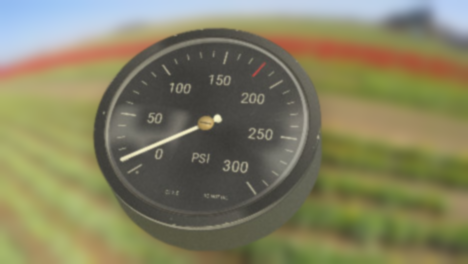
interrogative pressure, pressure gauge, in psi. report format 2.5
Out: 10
